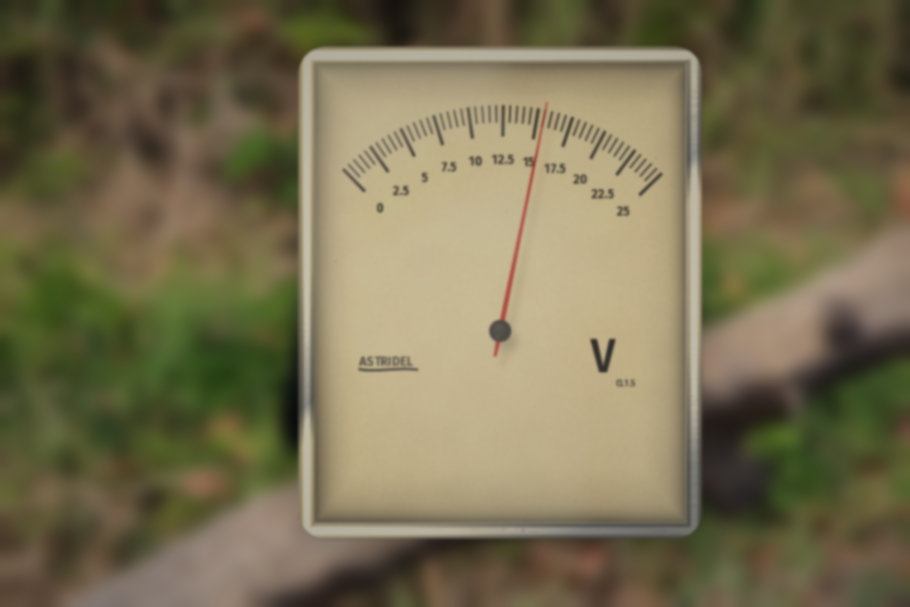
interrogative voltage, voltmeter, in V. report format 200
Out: 15.5
